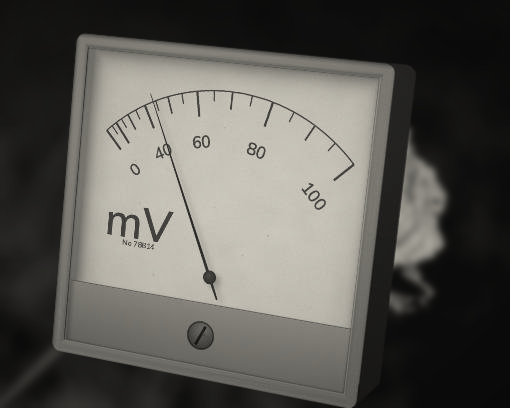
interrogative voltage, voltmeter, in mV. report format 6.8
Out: 45
